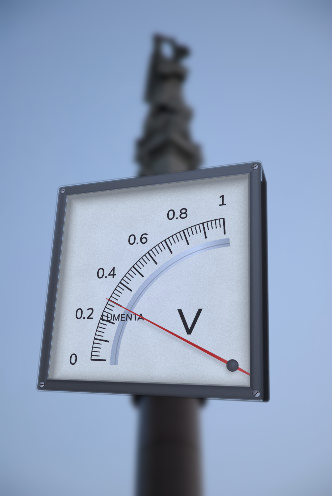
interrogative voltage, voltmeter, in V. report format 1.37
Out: 0.3
